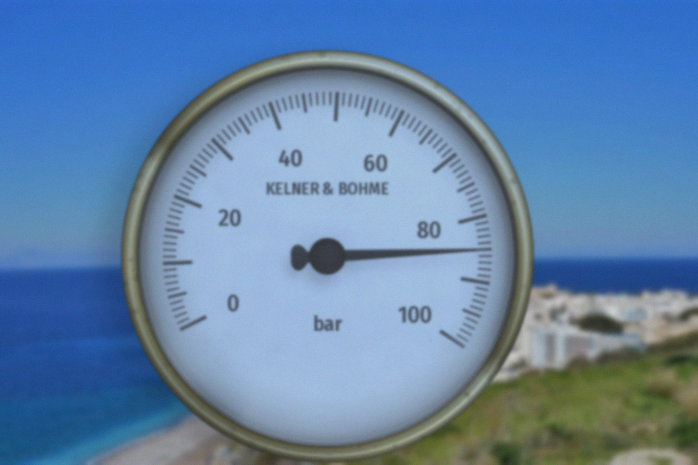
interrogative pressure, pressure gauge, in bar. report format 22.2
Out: 85
